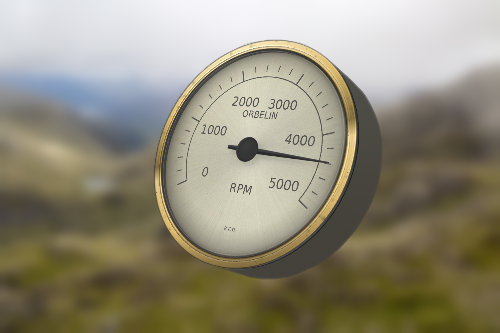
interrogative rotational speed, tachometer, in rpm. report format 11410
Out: 4400
